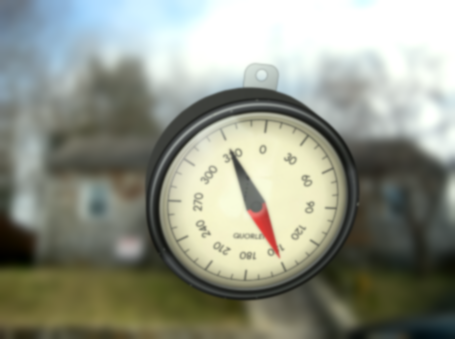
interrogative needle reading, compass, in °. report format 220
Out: 150
